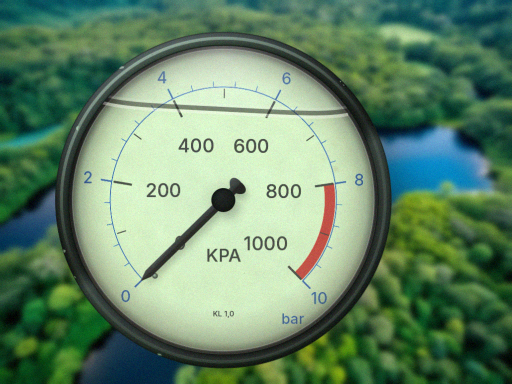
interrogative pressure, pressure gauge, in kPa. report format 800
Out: 0
